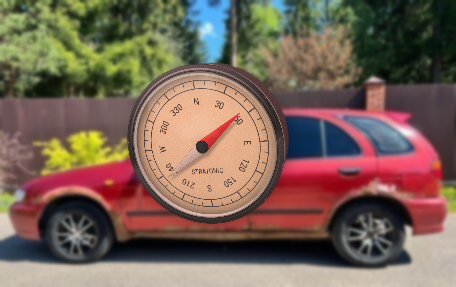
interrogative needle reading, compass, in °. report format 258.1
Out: 55
